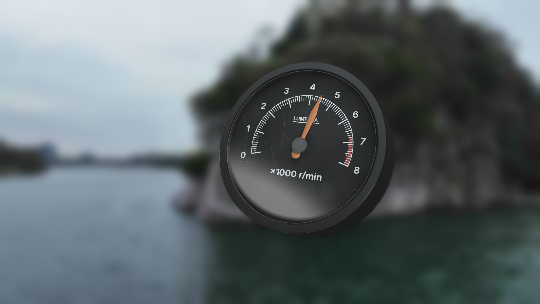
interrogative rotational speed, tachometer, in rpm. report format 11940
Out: 4500
